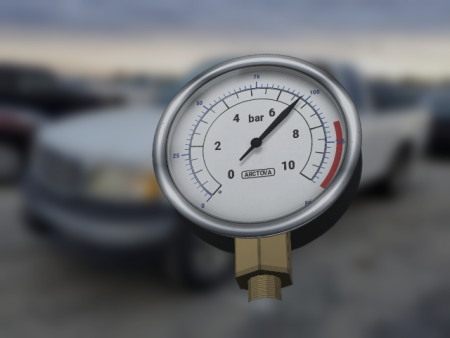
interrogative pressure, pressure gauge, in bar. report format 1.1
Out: 6.75
